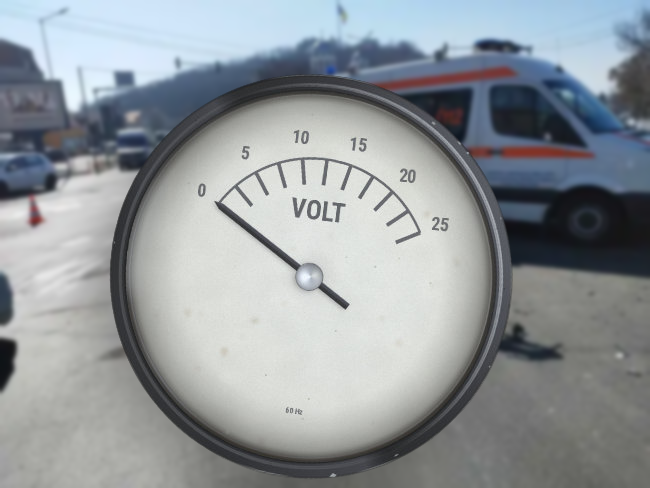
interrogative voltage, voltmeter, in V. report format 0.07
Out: 0
